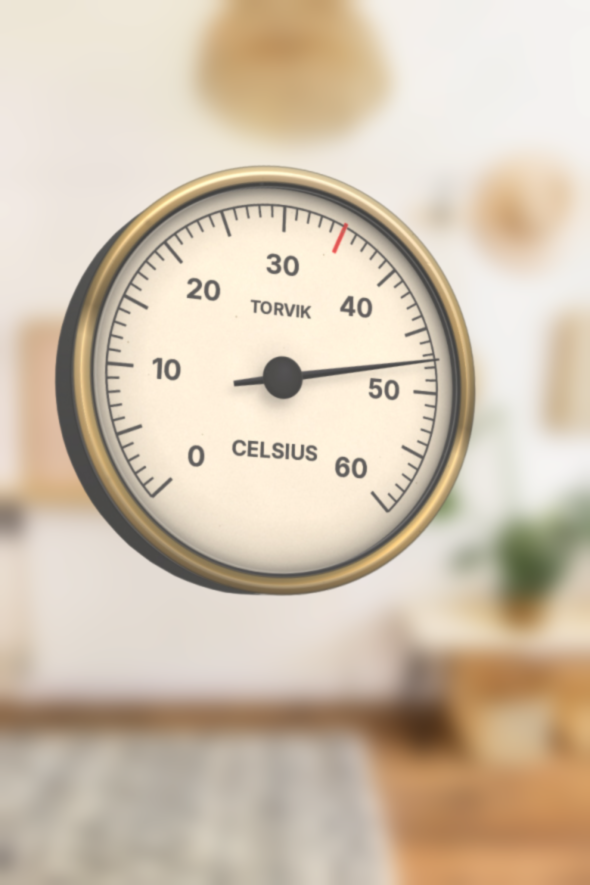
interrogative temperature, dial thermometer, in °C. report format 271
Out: 47.5
